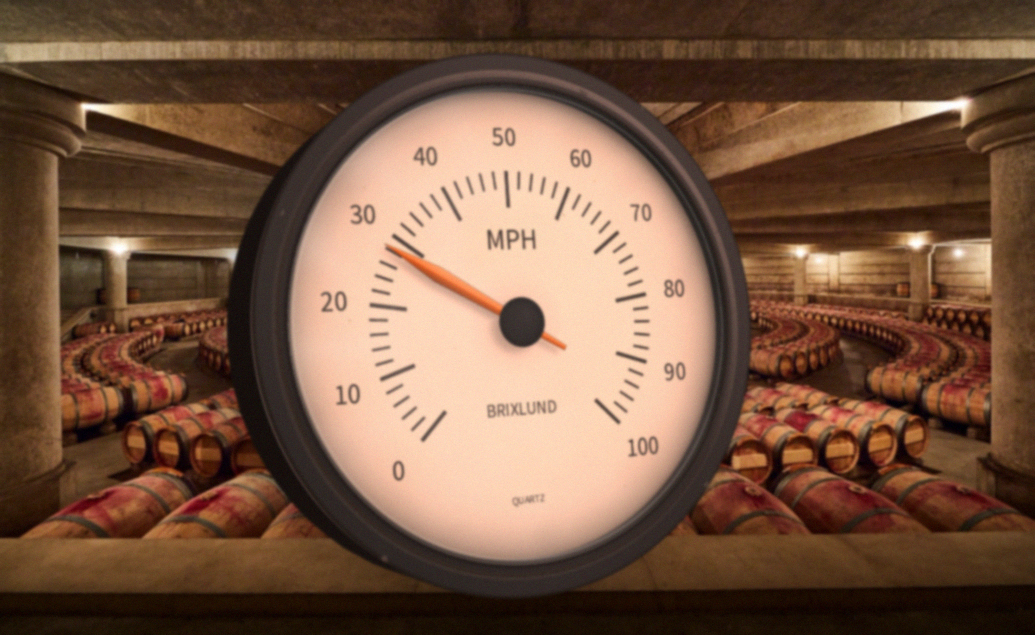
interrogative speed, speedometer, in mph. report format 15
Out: 28
